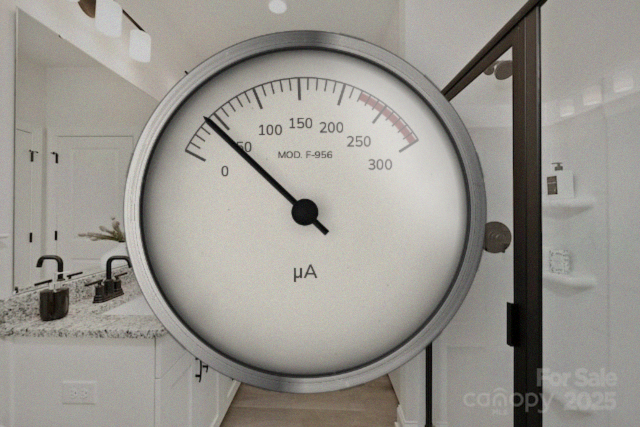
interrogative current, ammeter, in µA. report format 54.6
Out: 40
